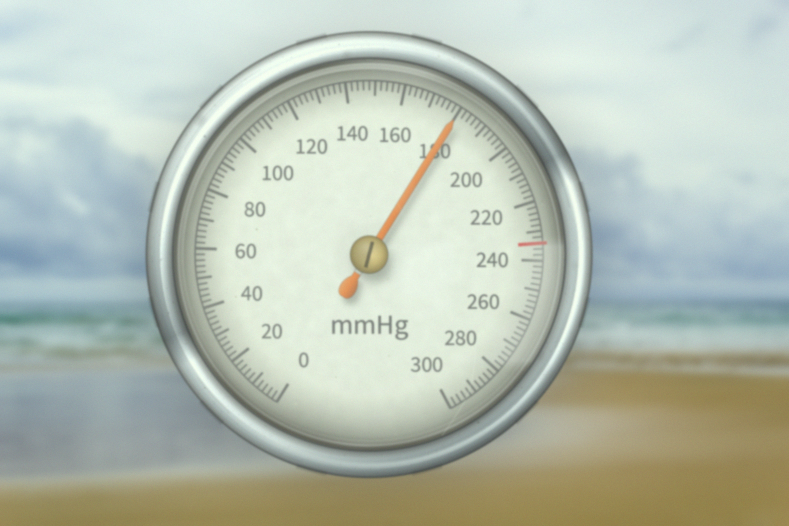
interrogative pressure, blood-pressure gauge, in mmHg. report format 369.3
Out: 180
